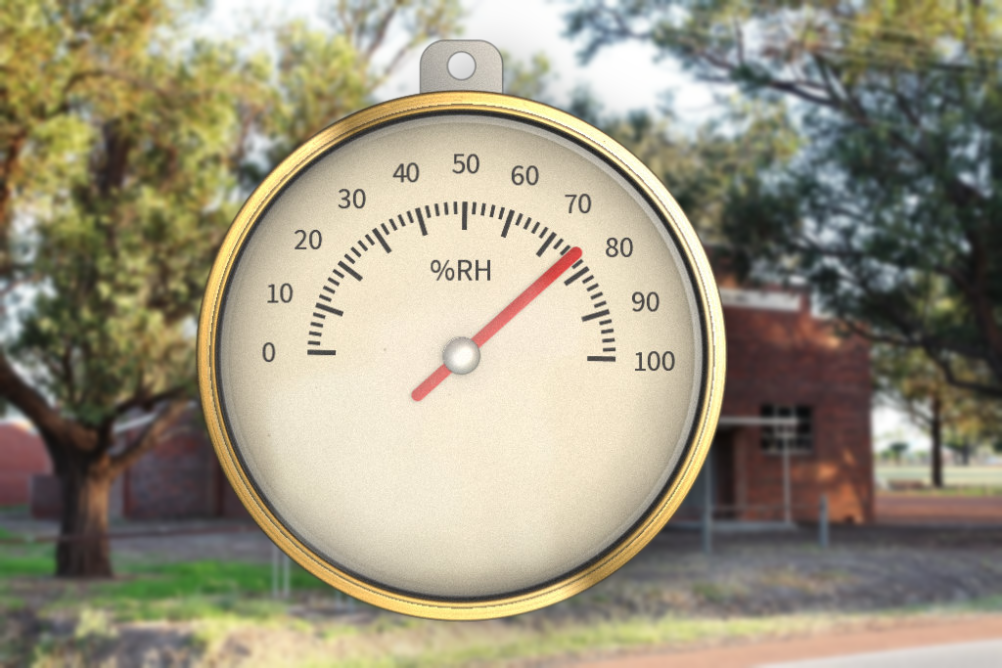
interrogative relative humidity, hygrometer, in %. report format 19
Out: 76
